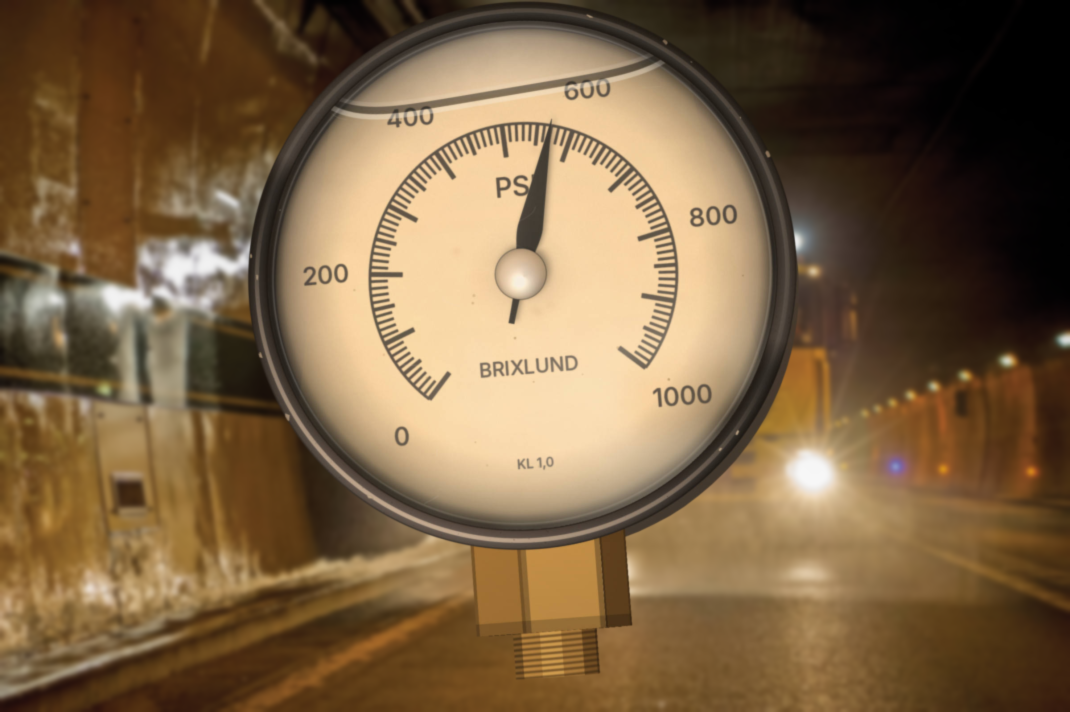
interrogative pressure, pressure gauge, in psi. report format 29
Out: 570
